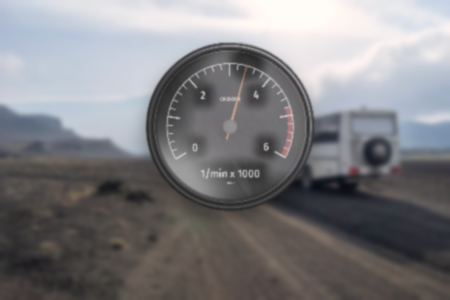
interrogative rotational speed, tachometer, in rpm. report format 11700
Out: 3400
